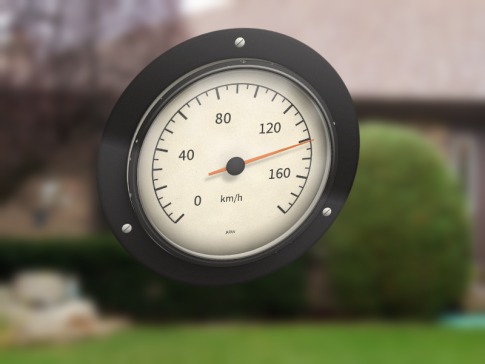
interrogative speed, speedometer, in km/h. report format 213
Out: 140
